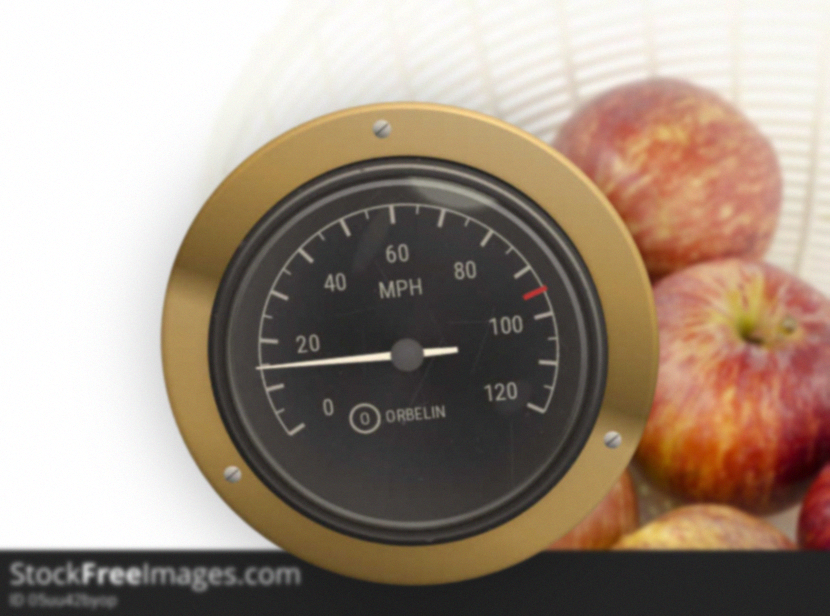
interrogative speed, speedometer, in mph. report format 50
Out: 15
